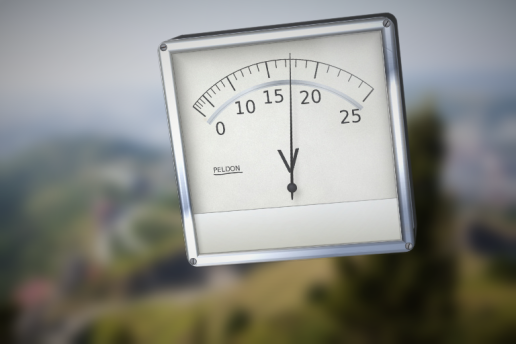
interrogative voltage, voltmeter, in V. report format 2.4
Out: 17.5
